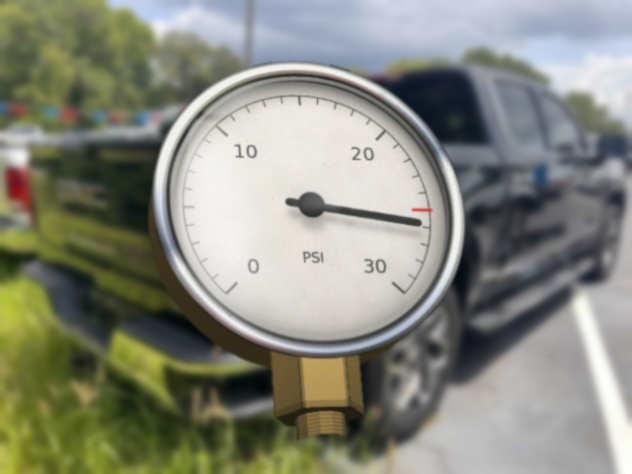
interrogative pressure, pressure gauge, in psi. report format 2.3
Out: 26
